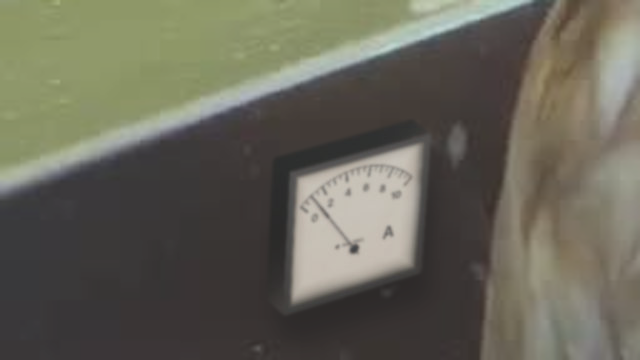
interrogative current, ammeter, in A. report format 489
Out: 1
